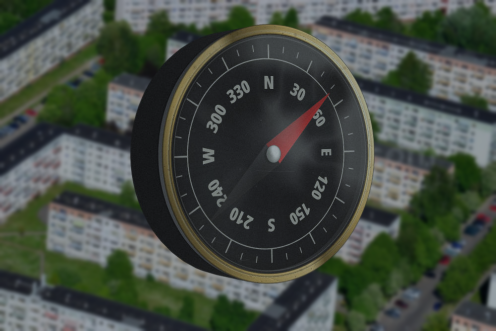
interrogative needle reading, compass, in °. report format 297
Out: 50
